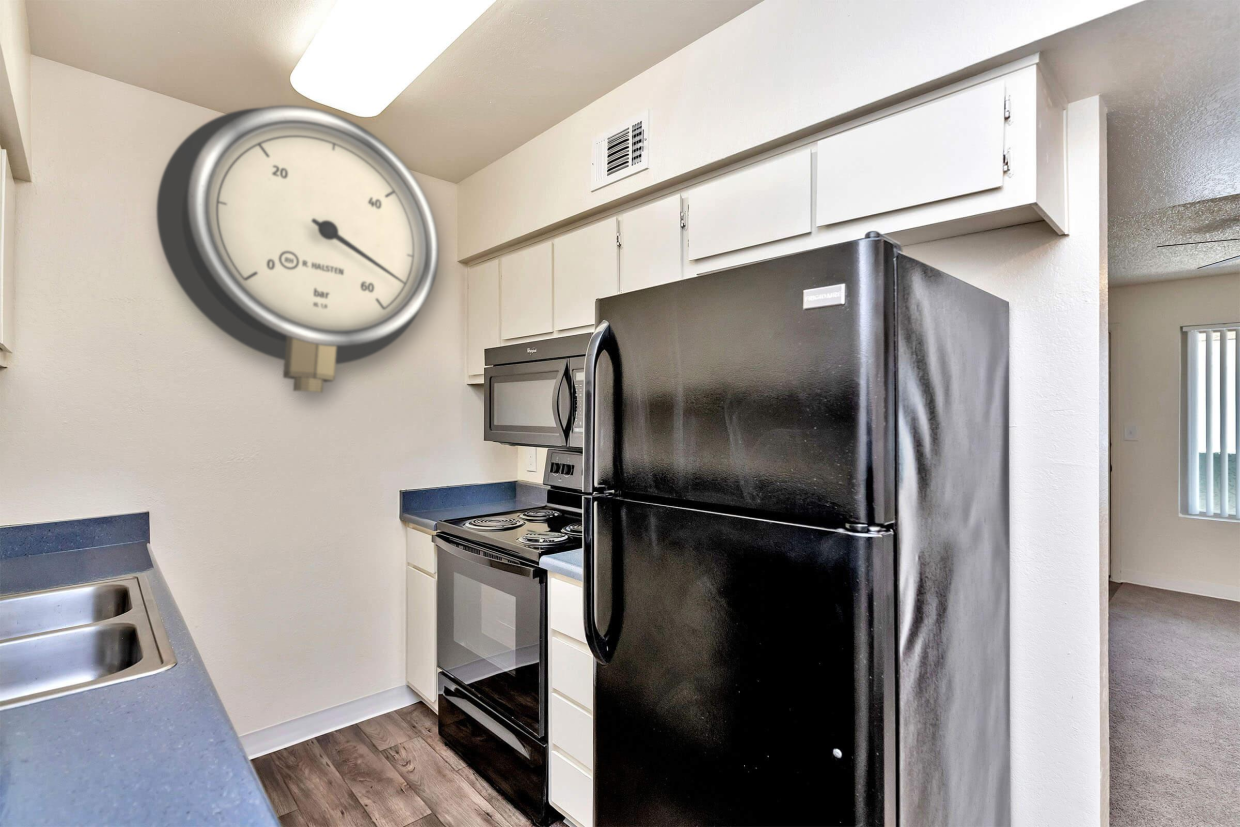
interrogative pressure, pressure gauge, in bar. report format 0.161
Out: 55
